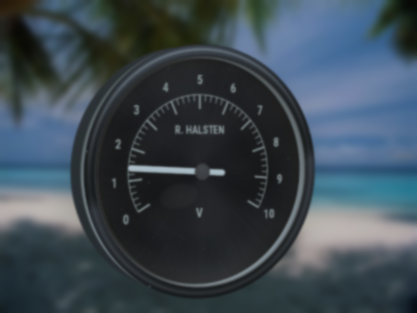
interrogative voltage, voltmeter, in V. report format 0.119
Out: 1.4
